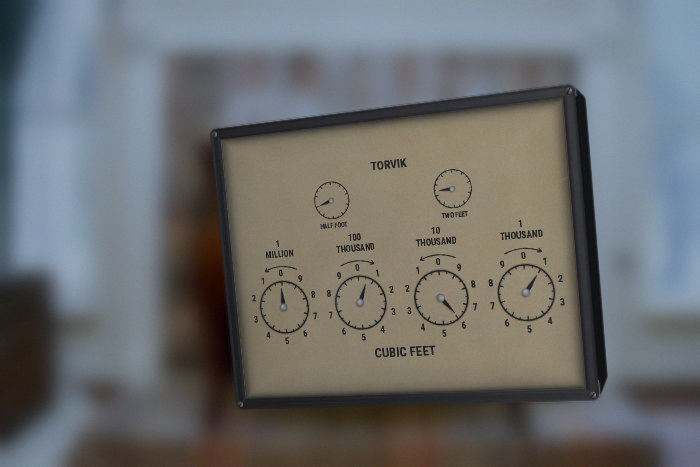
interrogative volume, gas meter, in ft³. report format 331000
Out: 6100
